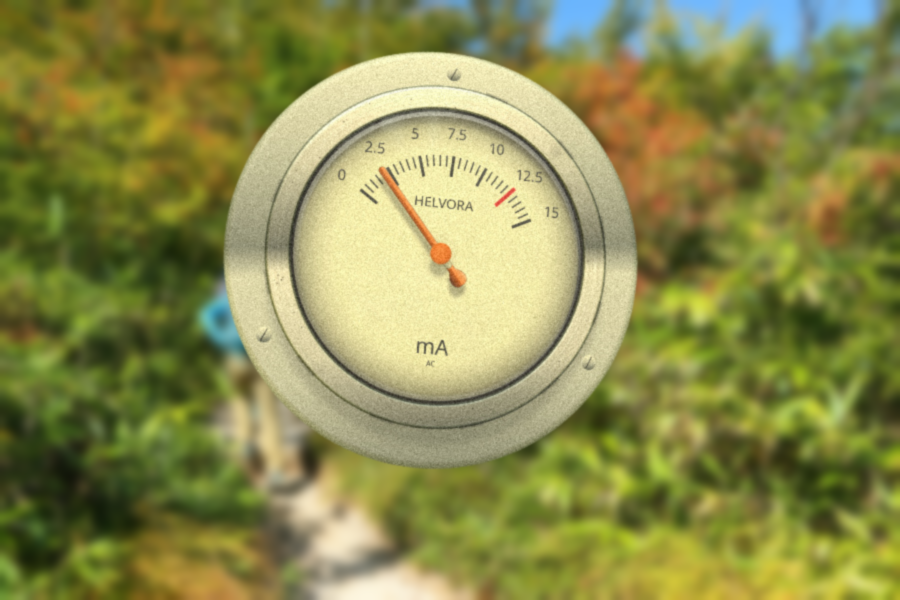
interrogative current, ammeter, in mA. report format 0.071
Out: 2
